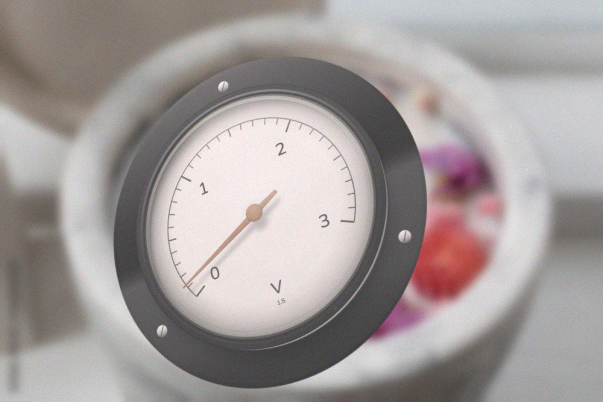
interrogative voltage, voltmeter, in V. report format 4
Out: 0.1
